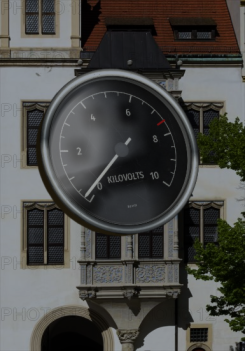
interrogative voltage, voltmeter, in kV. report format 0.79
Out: 0.25
